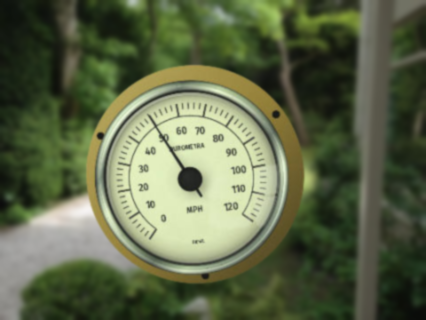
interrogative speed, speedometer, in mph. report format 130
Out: 50
